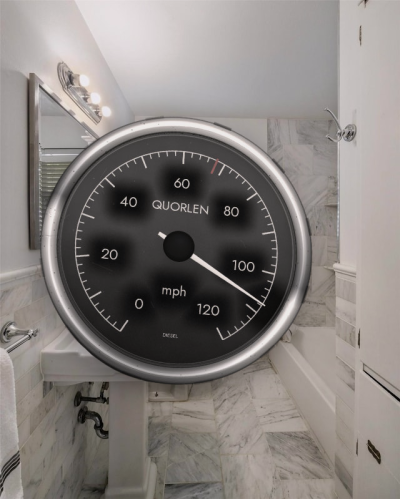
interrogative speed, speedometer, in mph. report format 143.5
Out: 108
